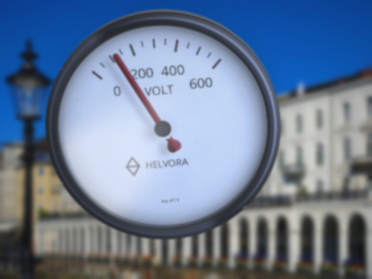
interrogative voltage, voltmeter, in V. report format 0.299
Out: 125
